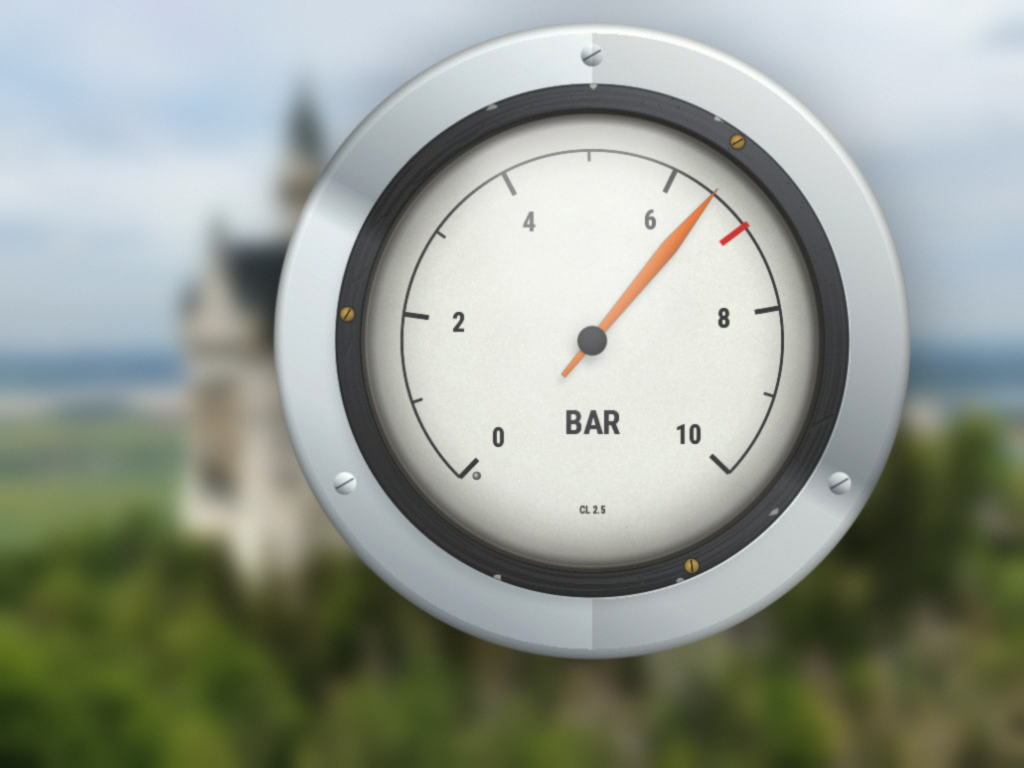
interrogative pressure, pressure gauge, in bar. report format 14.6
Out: 6.5
